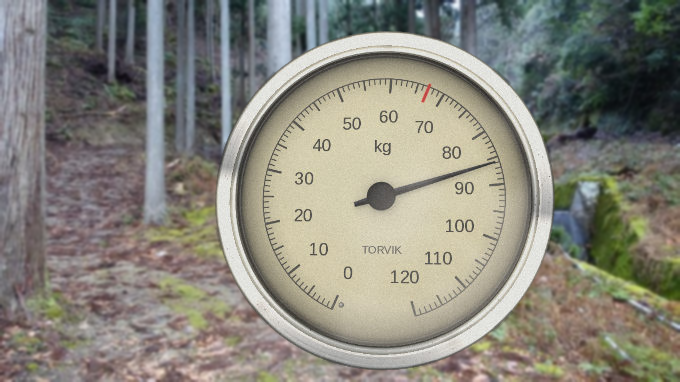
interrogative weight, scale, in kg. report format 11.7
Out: 86
